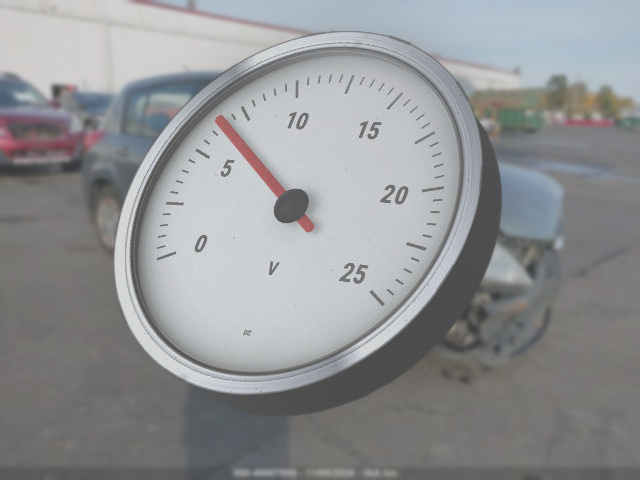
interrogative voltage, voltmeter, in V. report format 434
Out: 6.5
